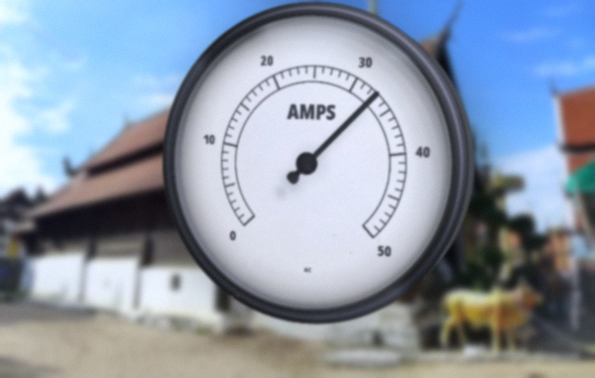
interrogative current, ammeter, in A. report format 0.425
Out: 33
